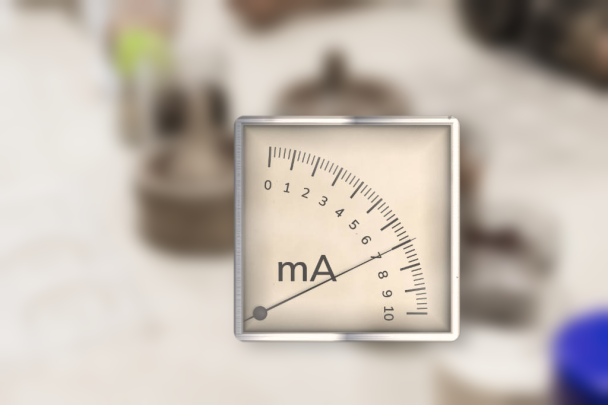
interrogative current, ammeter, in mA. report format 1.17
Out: 7
